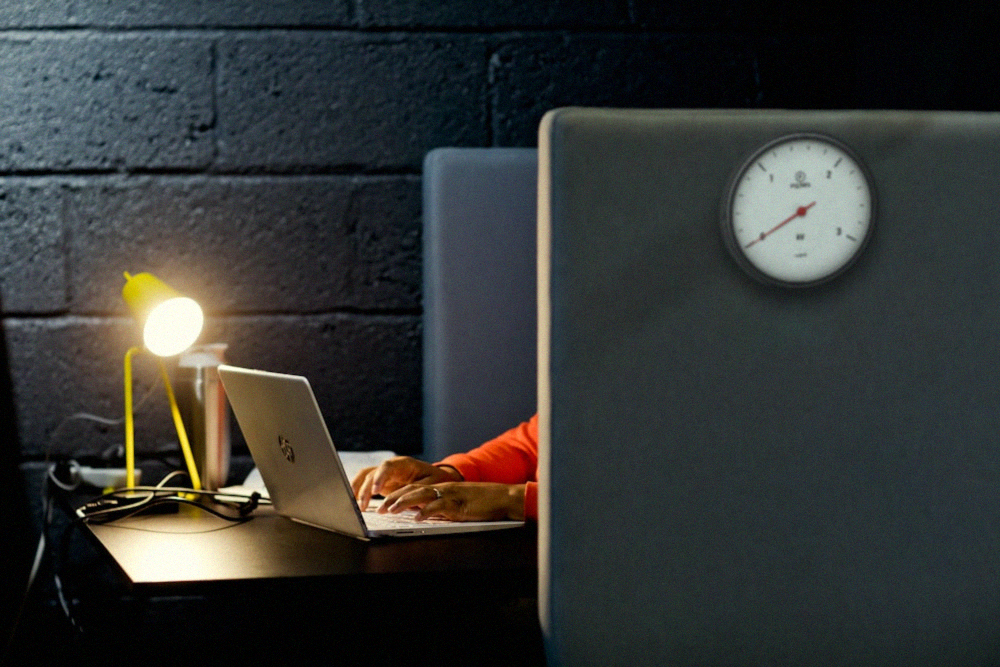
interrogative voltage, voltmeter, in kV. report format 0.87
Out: 0
